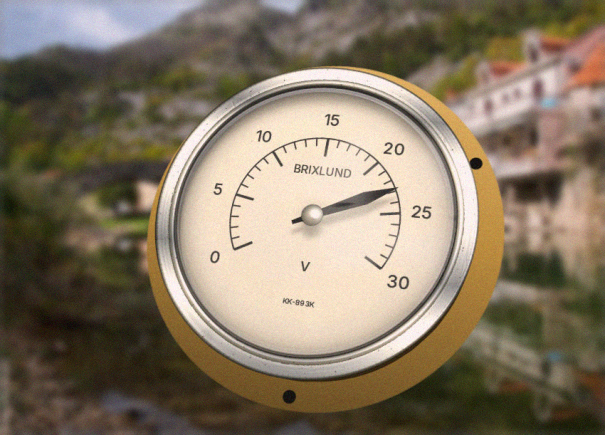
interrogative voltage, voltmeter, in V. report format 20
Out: 23
